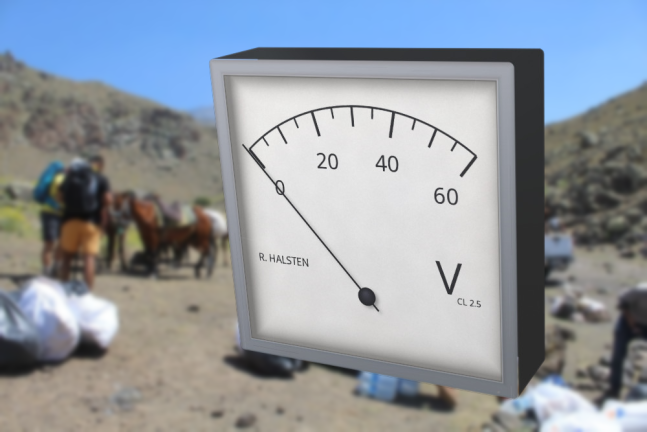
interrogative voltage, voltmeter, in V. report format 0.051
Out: 0
